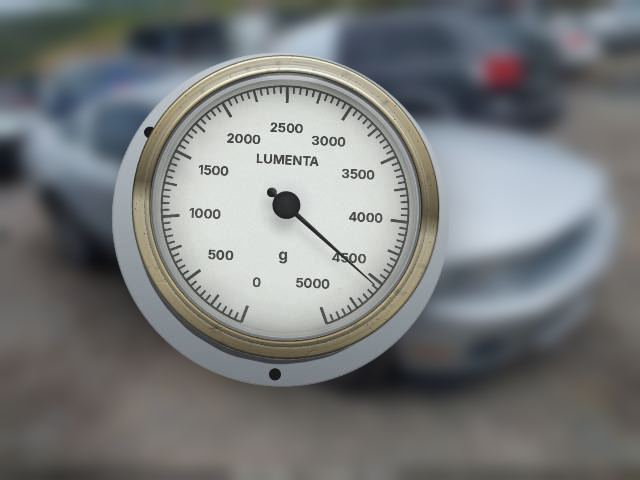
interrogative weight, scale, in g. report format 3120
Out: 4550
